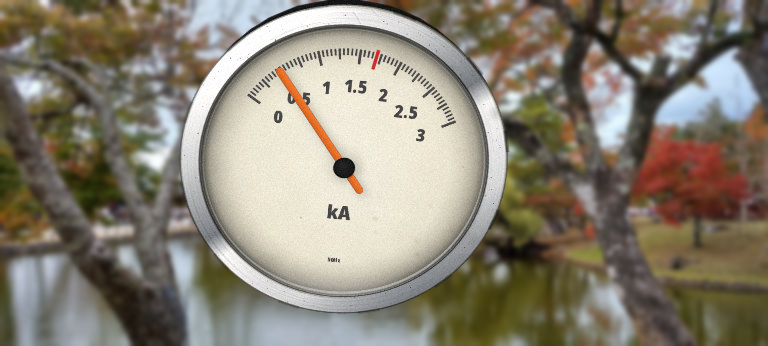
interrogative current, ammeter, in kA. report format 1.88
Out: 0.5
